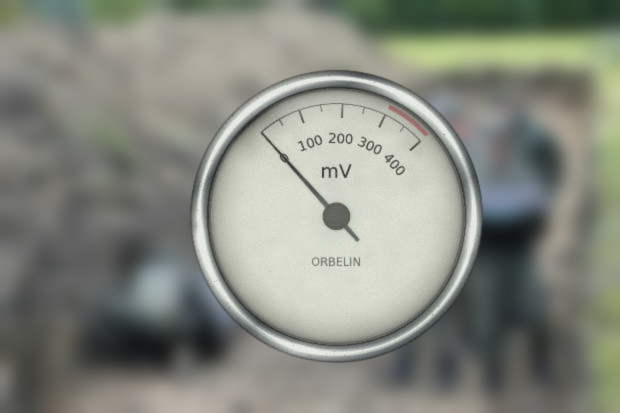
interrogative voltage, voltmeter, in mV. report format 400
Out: 0
